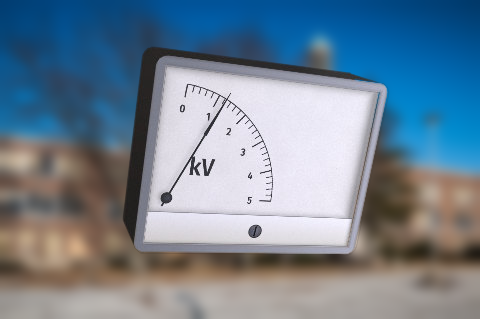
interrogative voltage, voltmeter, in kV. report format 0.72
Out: 1.2
